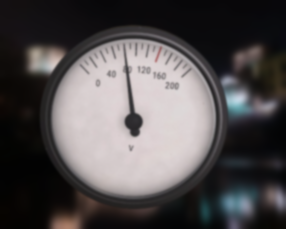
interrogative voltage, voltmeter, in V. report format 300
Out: 80
